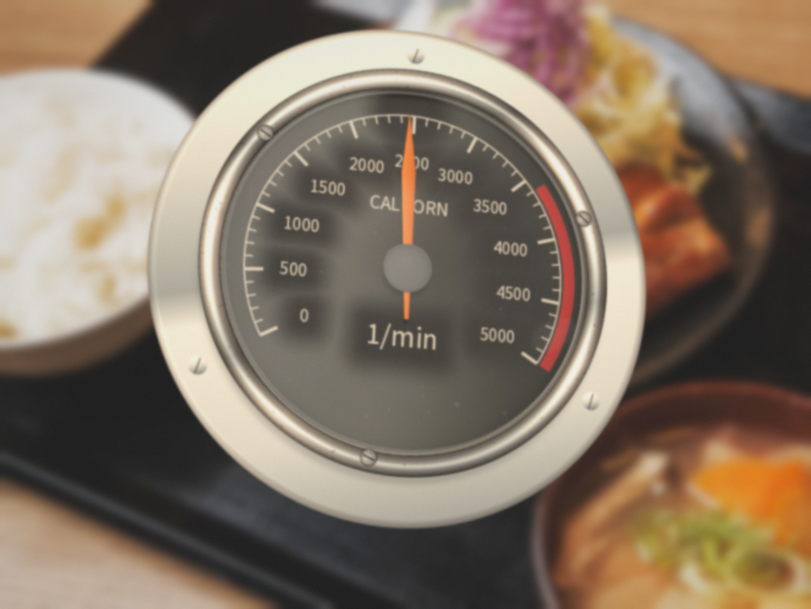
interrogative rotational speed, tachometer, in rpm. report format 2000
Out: 2450
